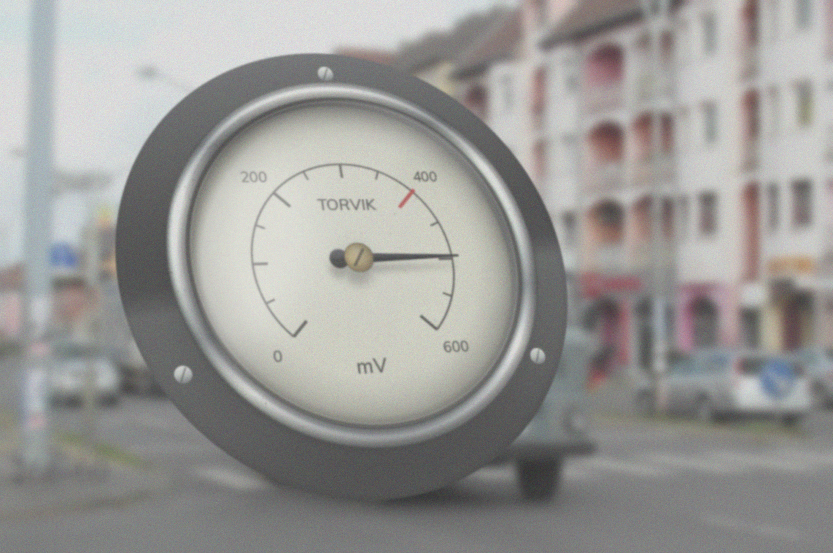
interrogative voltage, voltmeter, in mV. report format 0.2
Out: 500
